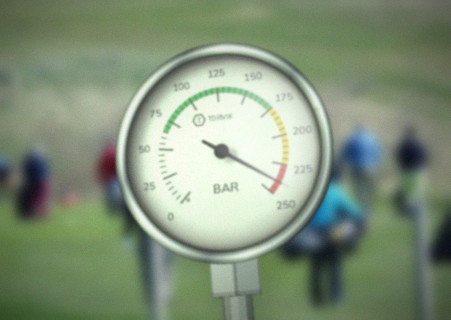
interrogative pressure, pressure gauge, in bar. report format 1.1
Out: 240
